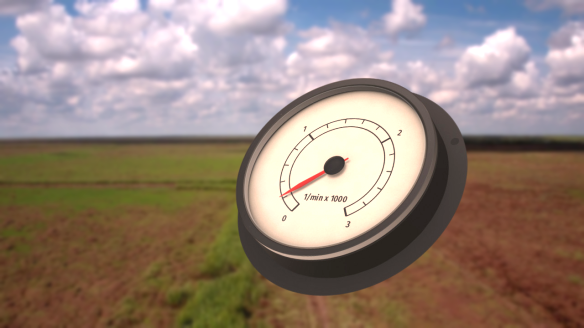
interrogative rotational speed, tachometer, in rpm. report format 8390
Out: 200
